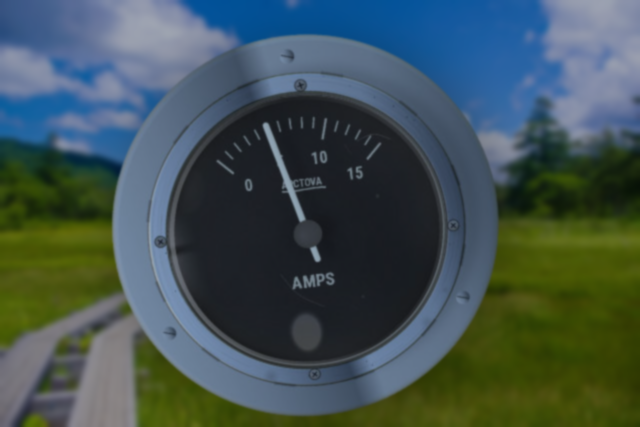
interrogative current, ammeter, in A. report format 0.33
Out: 5
